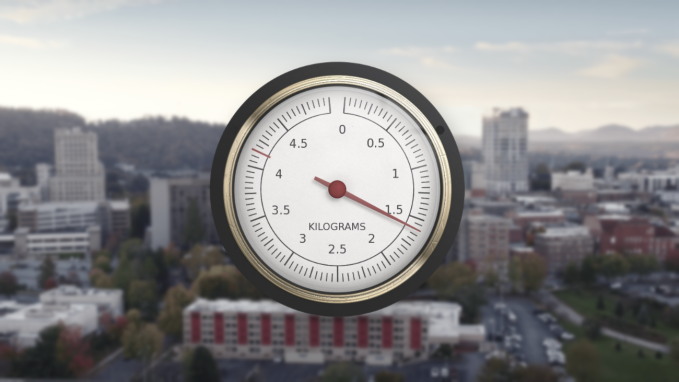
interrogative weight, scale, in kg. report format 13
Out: 1.6
